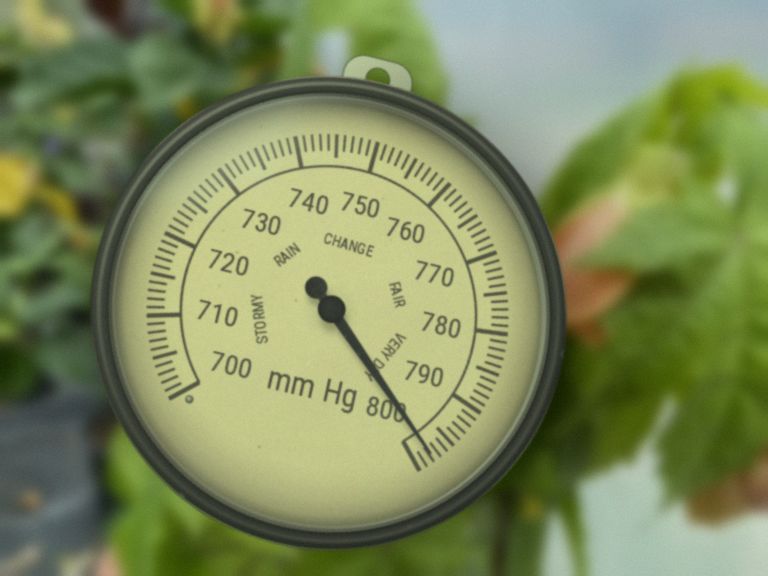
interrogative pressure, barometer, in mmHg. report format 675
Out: 798
